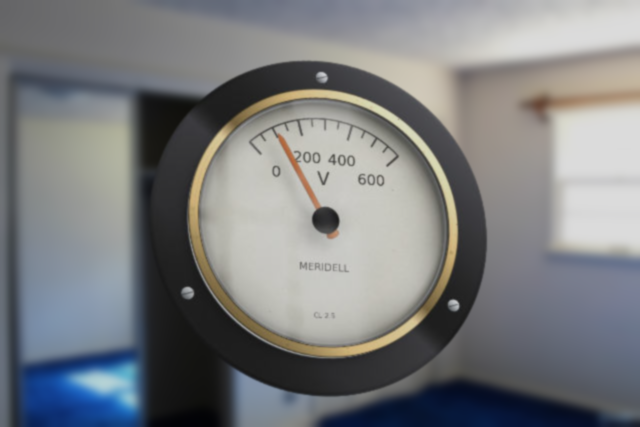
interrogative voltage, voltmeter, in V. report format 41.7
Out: 100
